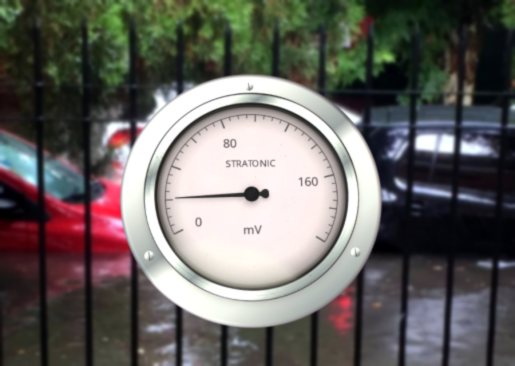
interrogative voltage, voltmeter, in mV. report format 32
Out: 20
